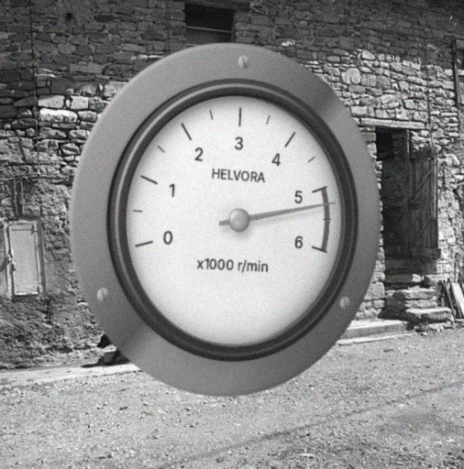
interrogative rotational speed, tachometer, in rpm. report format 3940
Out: 5250
